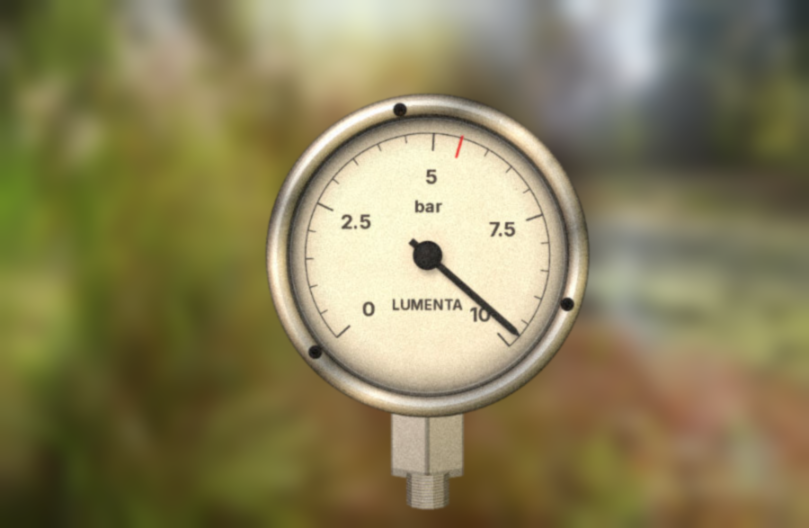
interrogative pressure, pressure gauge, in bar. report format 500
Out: 9.75
